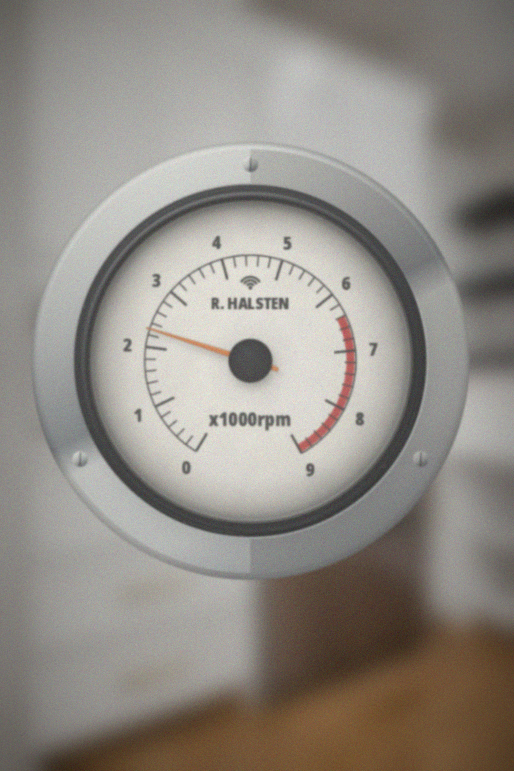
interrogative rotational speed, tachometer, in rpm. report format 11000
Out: 2300
